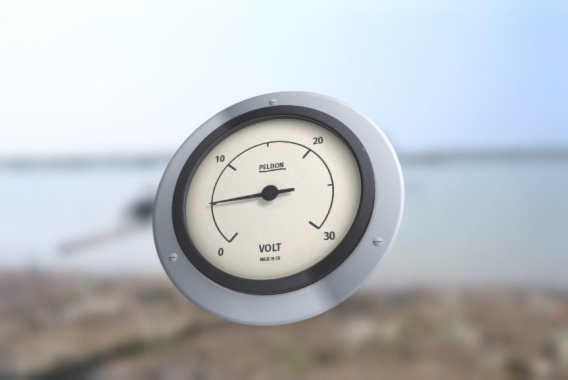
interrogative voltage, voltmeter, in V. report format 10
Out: 5
